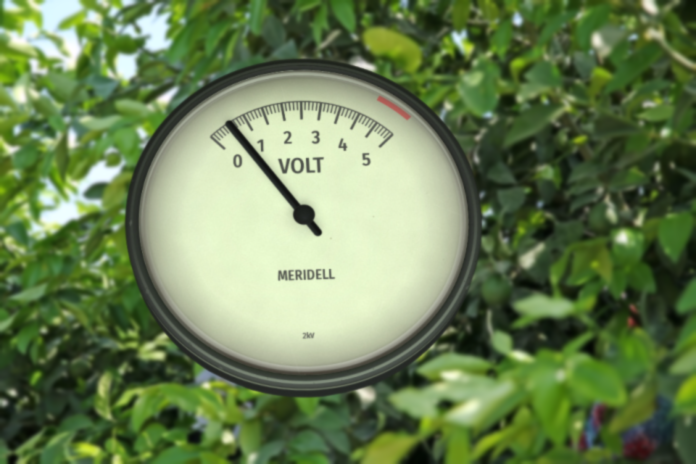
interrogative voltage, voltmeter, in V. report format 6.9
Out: 0.5
